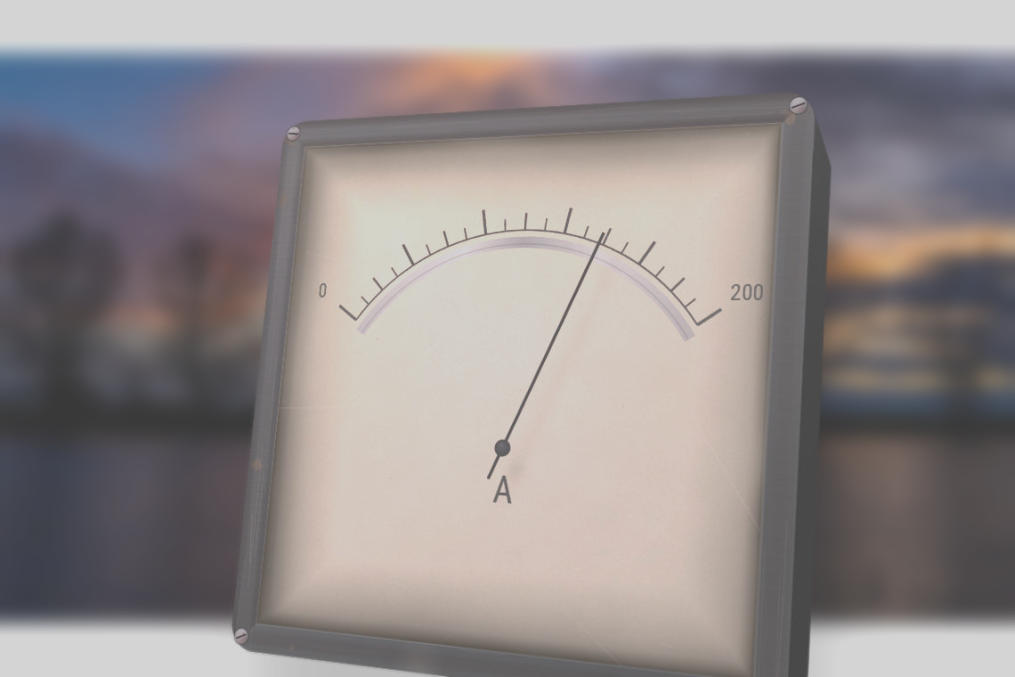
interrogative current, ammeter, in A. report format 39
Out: 140
